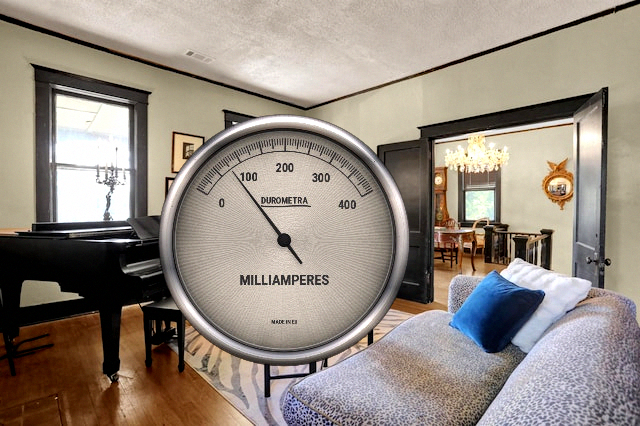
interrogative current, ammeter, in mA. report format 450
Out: 75
